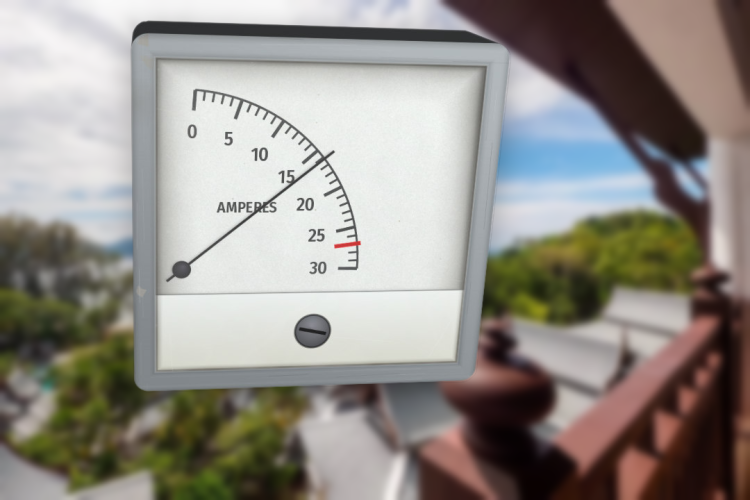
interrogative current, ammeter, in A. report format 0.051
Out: 16
